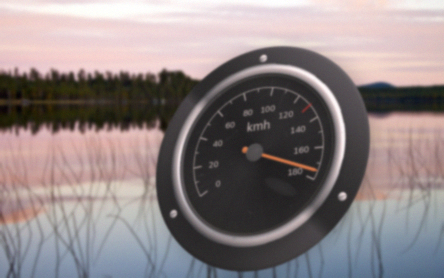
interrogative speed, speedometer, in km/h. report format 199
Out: 175
